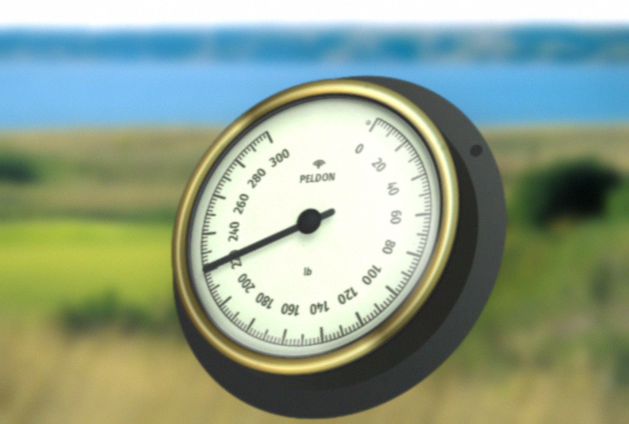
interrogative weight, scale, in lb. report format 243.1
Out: 220
